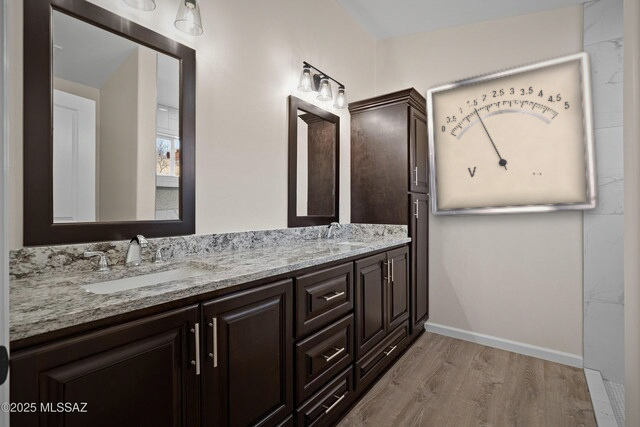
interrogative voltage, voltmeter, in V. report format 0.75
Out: 1.5
